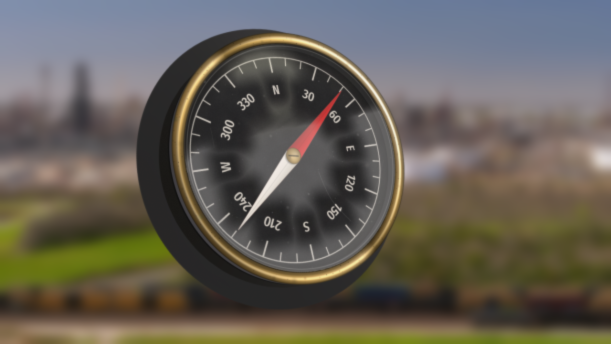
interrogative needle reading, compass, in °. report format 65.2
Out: 50
